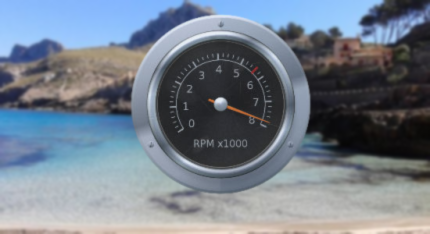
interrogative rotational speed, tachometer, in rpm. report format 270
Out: 7800
